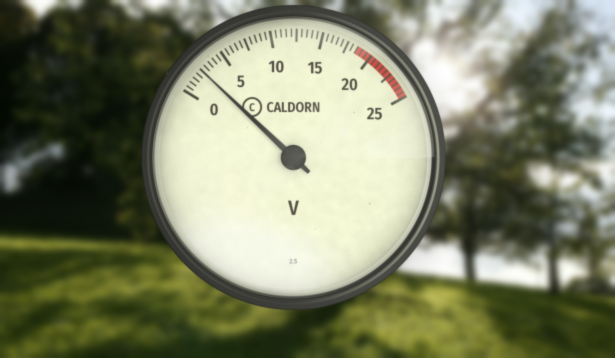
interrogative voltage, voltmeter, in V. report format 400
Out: 2.5
